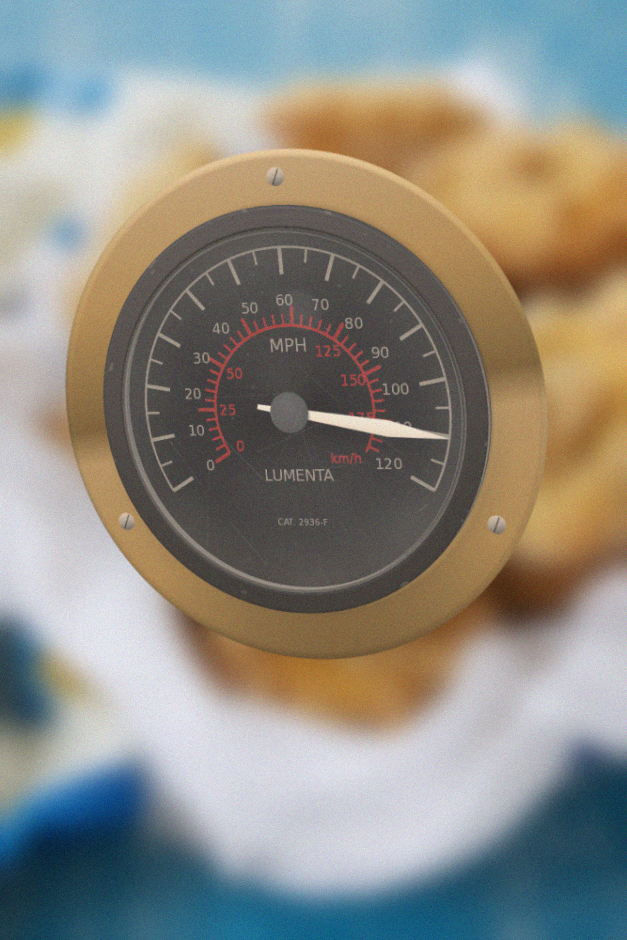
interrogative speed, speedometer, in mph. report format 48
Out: 110
